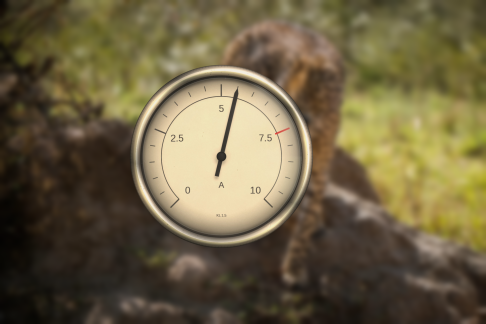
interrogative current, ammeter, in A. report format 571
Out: 5.5
